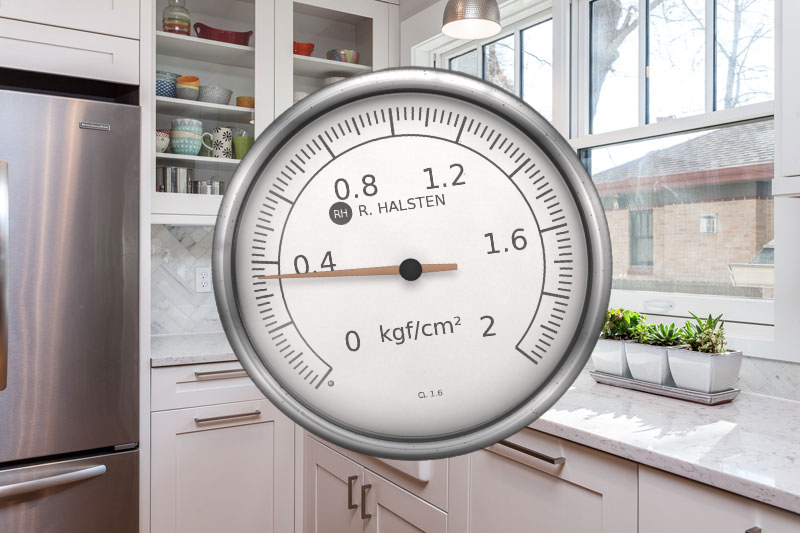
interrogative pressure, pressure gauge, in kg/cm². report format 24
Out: 0.36
